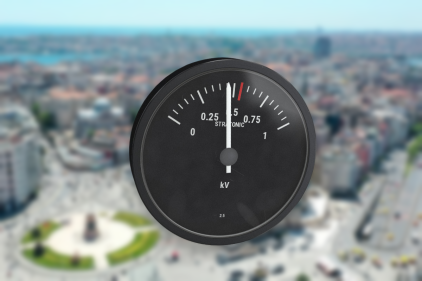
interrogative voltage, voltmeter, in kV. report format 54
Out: 0.45
